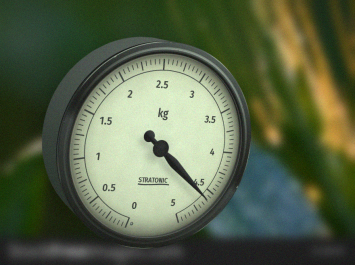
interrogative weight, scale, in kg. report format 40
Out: 4.6
